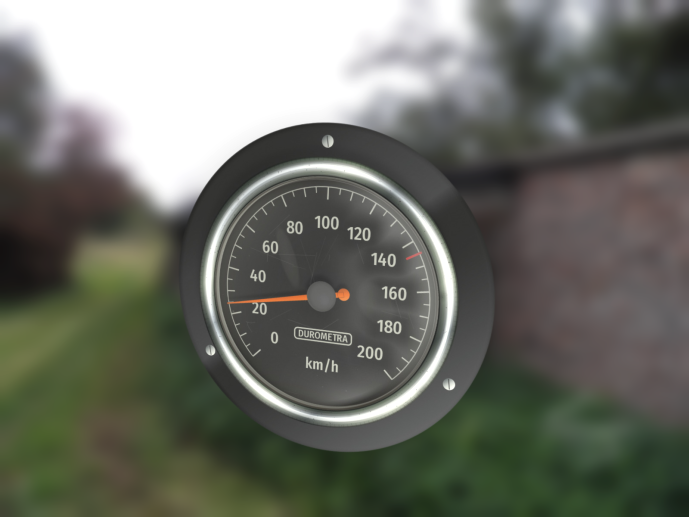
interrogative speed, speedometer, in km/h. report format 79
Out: 25
